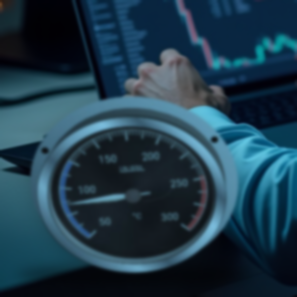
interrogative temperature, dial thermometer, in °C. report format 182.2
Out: 87.5
